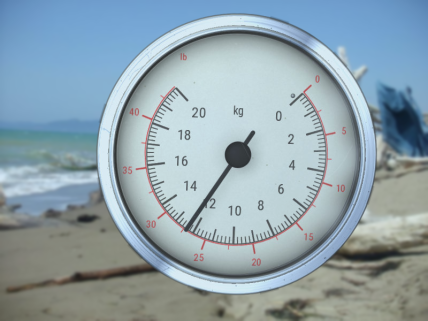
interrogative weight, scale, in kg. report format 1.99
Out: 12.4
